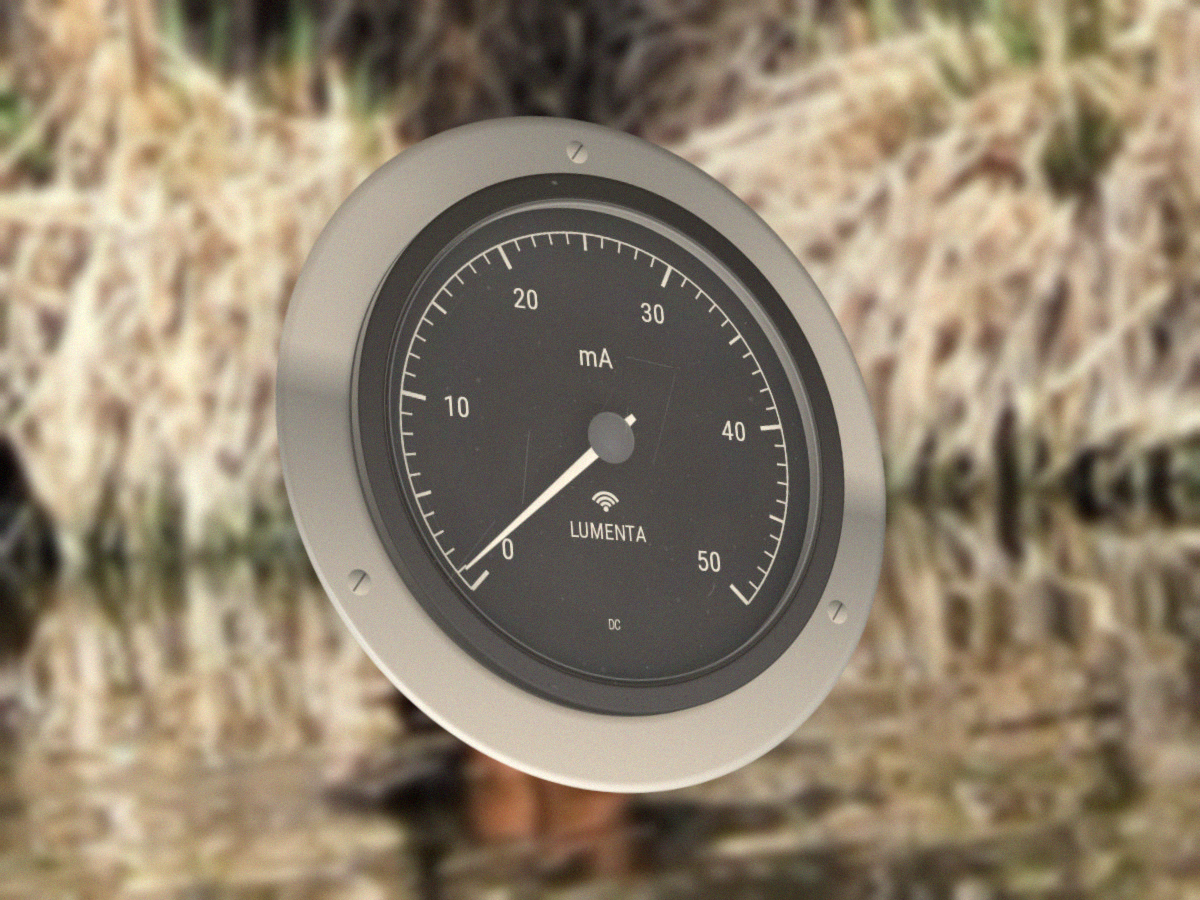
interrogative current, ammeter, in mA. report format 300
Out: 1
